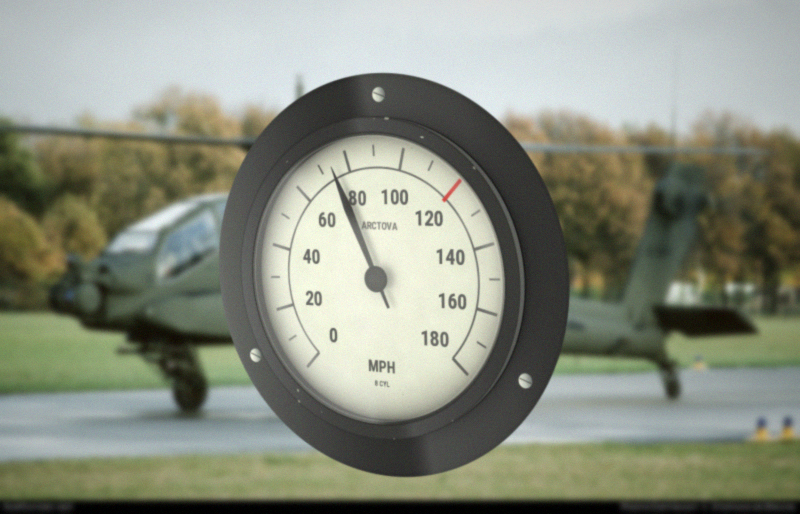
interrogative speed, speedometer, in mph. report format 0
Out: 75
